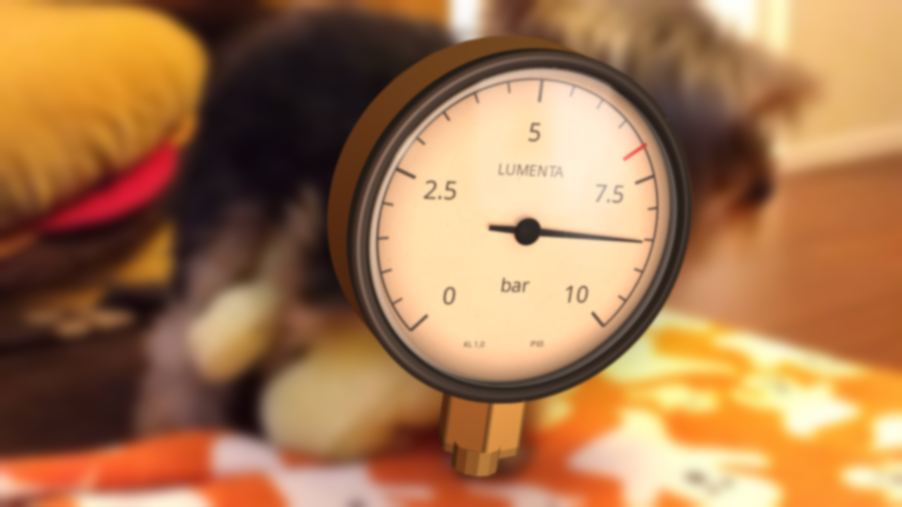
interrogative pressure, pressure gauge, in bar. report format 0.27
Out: 8.5
